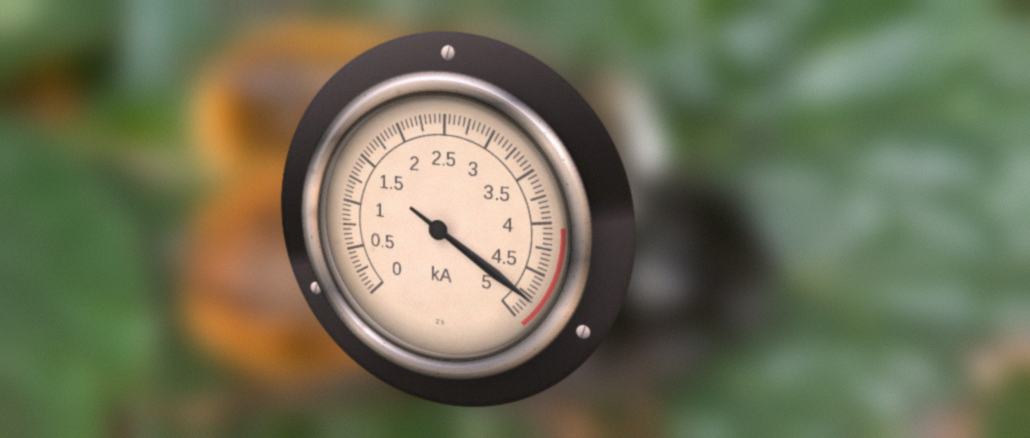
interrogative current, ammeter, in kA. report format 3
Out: 4.75
